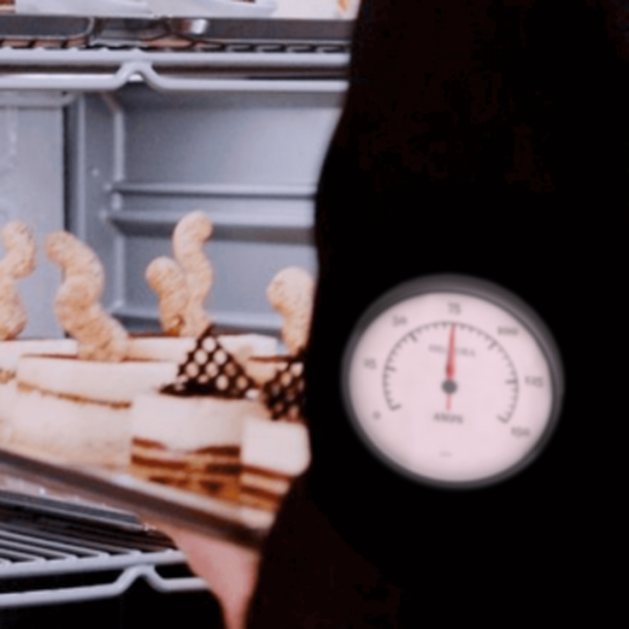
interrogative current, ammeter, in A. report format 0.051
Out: 75
